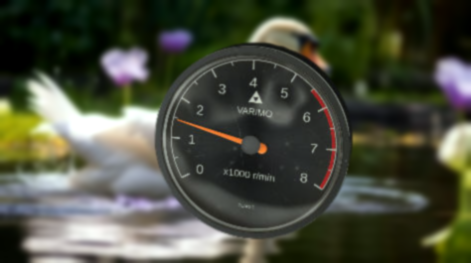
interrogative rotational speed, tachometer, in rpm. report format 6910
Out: 1500
